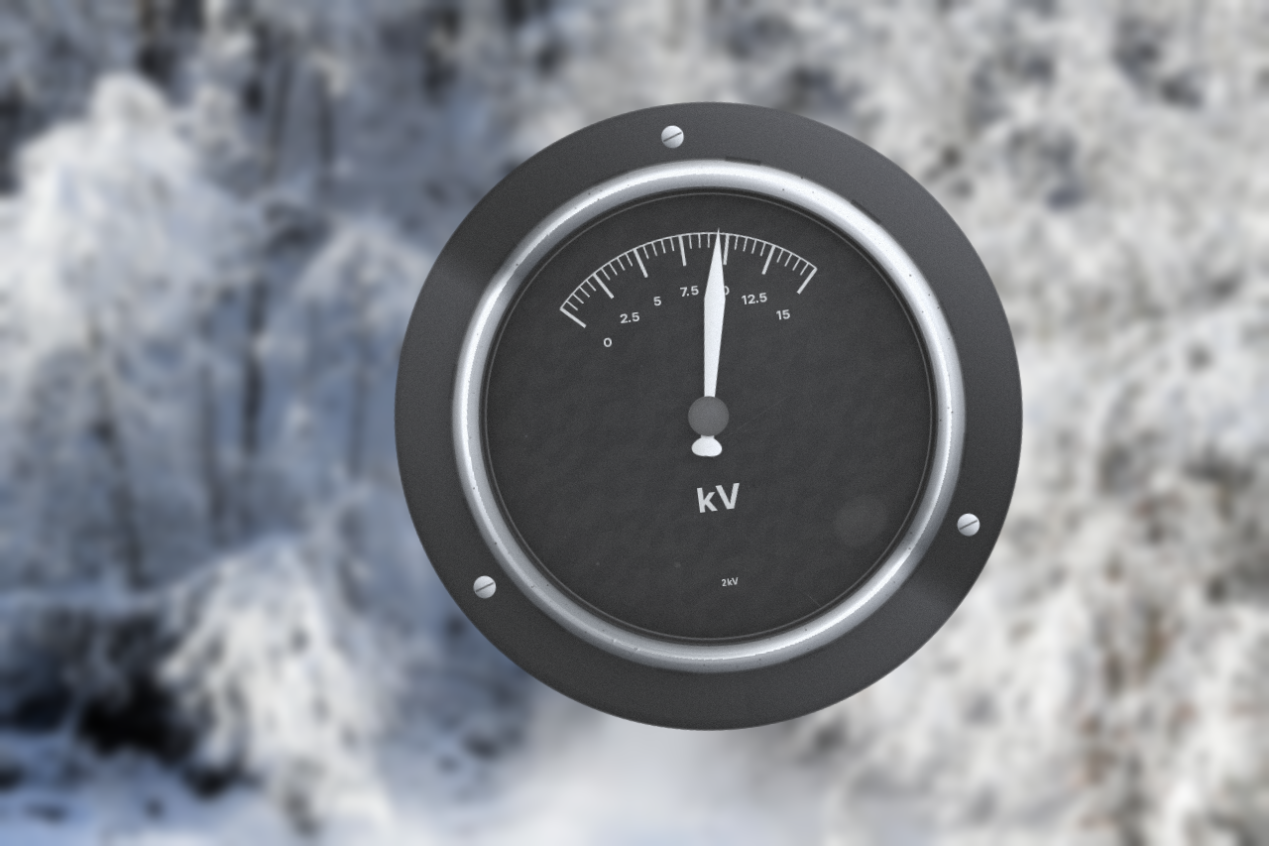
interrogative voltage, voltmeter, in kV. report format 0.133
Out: 9.5
